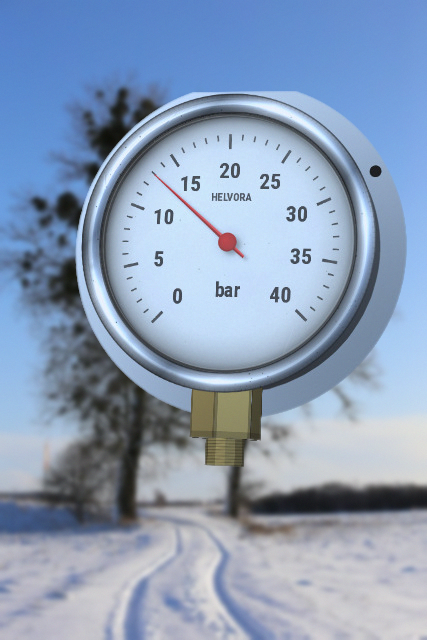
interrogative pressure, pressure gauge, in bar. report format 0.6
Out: 13
